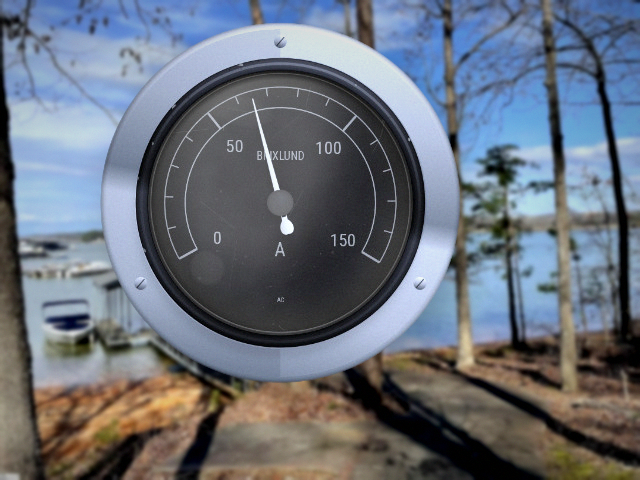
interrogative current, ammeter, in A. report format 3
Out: 65
